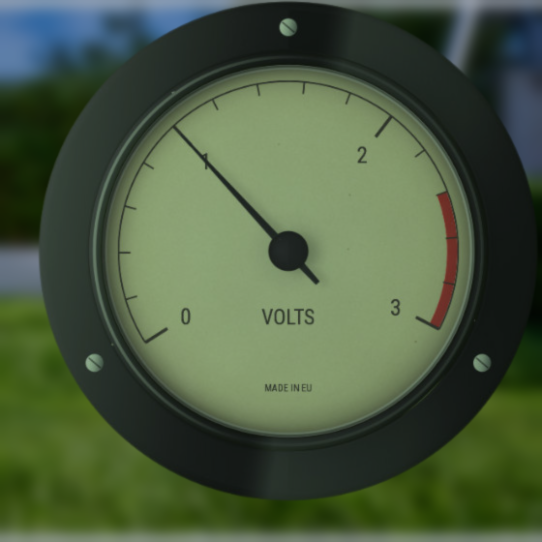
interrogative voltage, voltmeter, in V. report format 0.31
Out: 1
